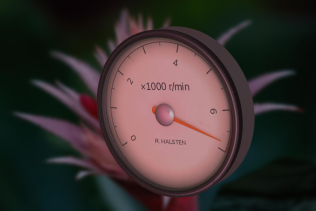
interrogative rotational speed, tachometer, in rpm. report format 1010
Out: 6750
